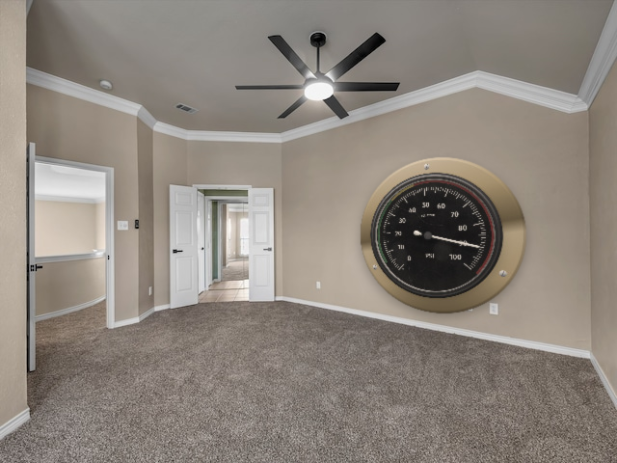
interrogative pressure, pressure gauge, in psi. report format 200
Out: 90
